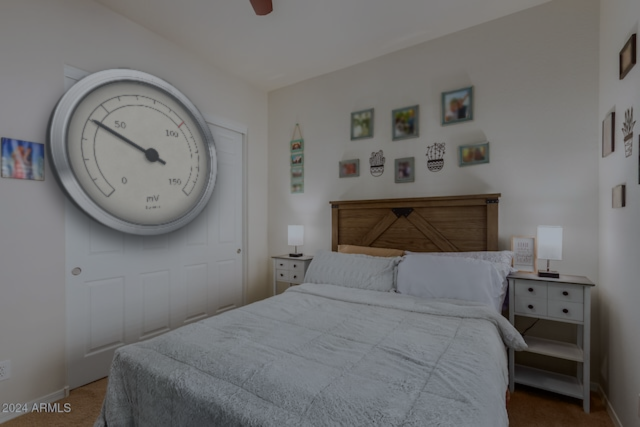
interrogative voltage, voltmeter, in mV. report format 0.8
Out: 40
